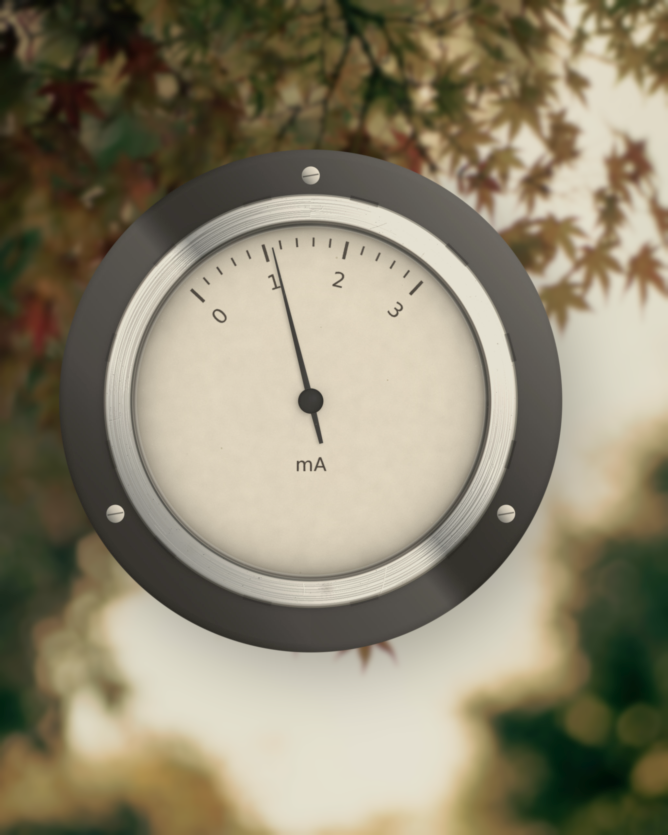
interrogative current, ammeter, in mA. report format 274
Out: 1.1
